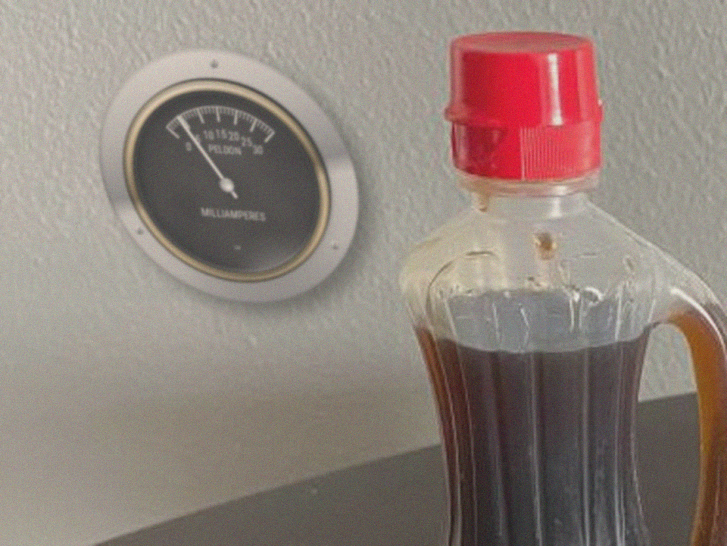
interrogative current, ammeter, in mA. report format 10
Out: 5
